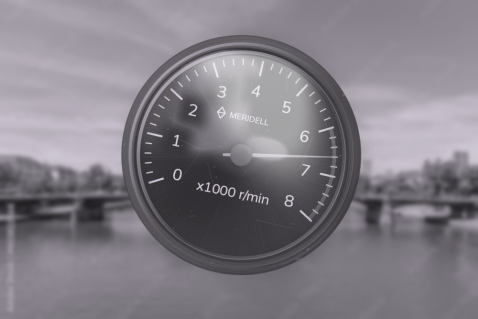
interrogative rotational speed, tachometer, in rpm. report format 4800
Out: 6600
